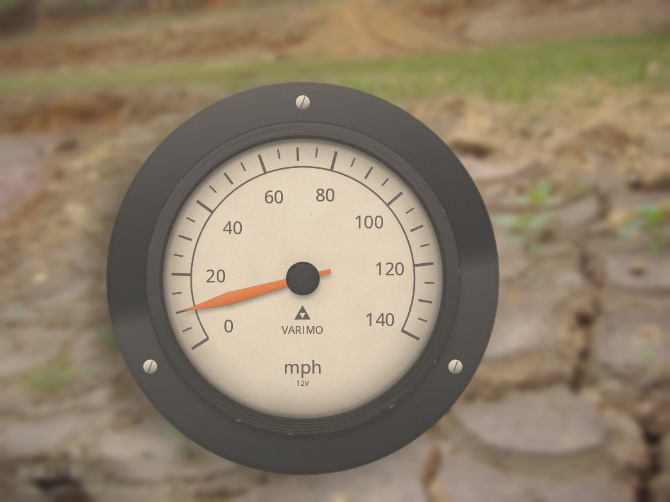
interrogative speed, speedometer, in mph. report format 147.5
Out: 10
